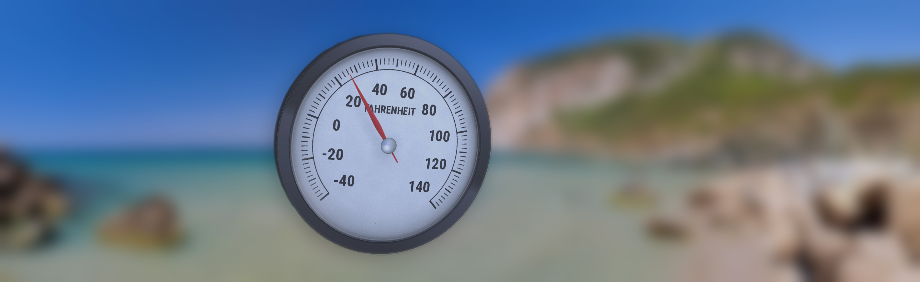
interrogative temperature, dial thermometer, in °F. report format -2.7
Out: 26
